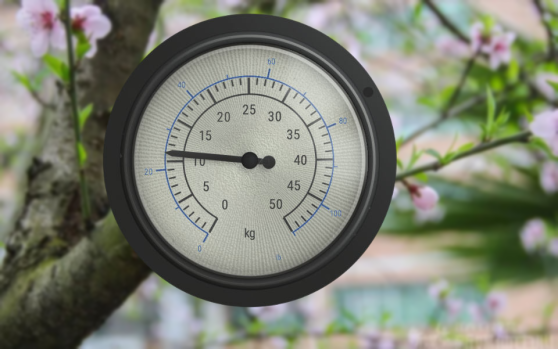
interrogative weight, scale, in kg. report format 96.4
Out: 11
